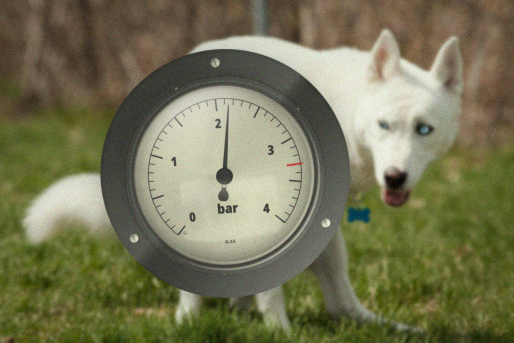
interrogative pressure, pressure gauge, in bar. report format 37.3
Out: 2.15
